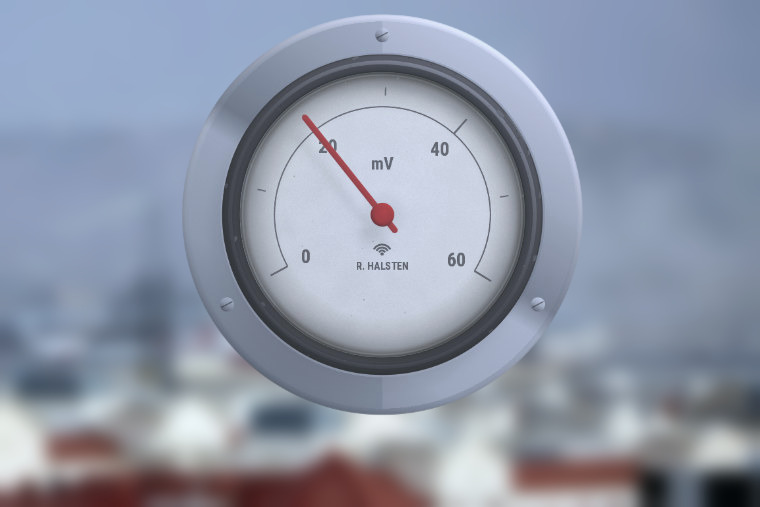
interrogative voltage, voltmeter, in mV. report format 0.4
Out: 20
